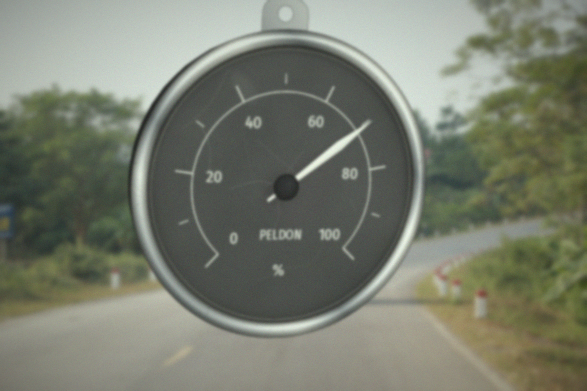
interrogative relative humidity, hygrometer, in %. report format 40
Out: 70
